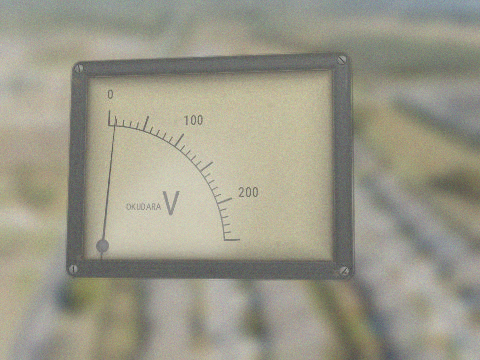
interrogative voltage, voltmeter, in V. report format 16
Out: 10
